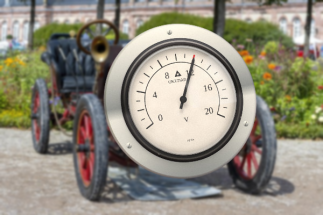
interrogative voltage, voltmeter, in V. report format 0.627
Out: 12
